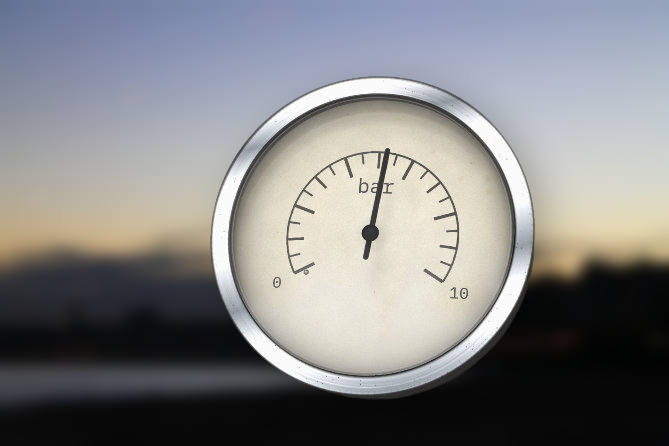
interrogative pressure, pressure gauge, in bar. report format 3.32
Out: 5.25
